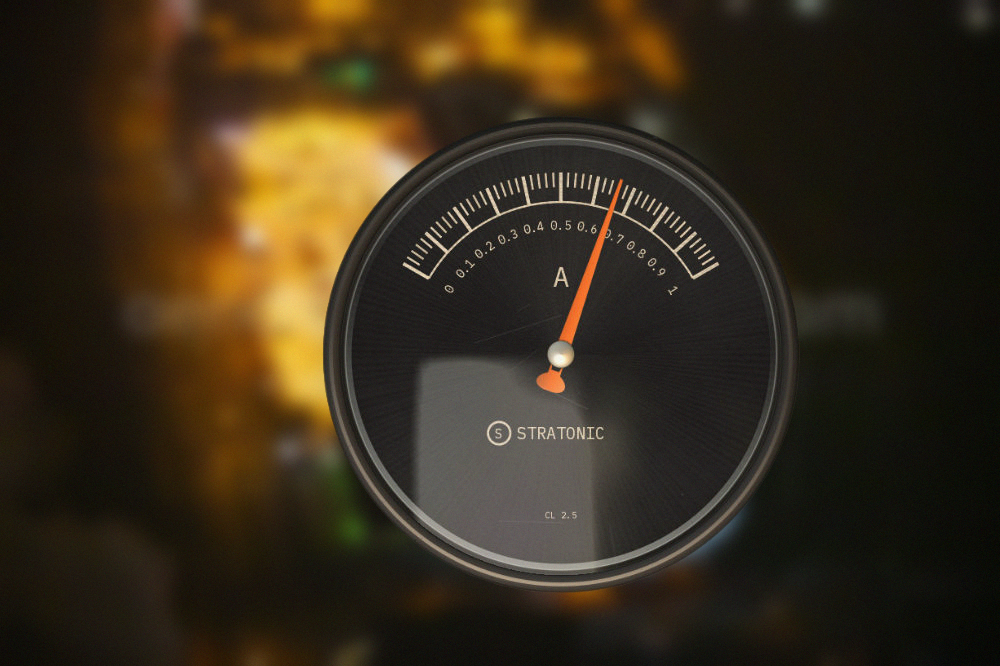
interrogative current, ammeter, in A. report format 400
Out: 0.66
